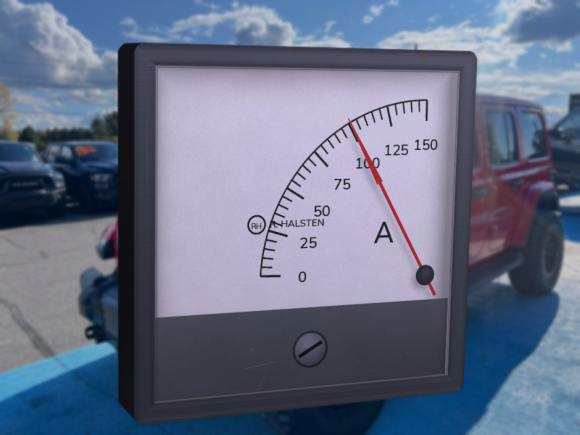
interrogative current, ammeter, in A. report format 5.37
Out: 100
